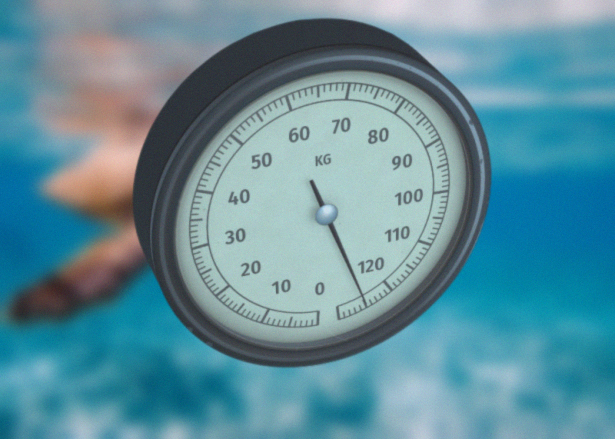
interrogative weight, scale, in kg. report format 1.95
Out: 125
